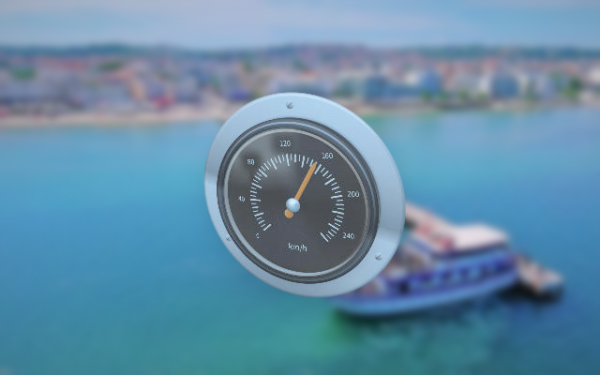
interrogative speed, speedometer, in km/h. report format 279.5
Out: 155
